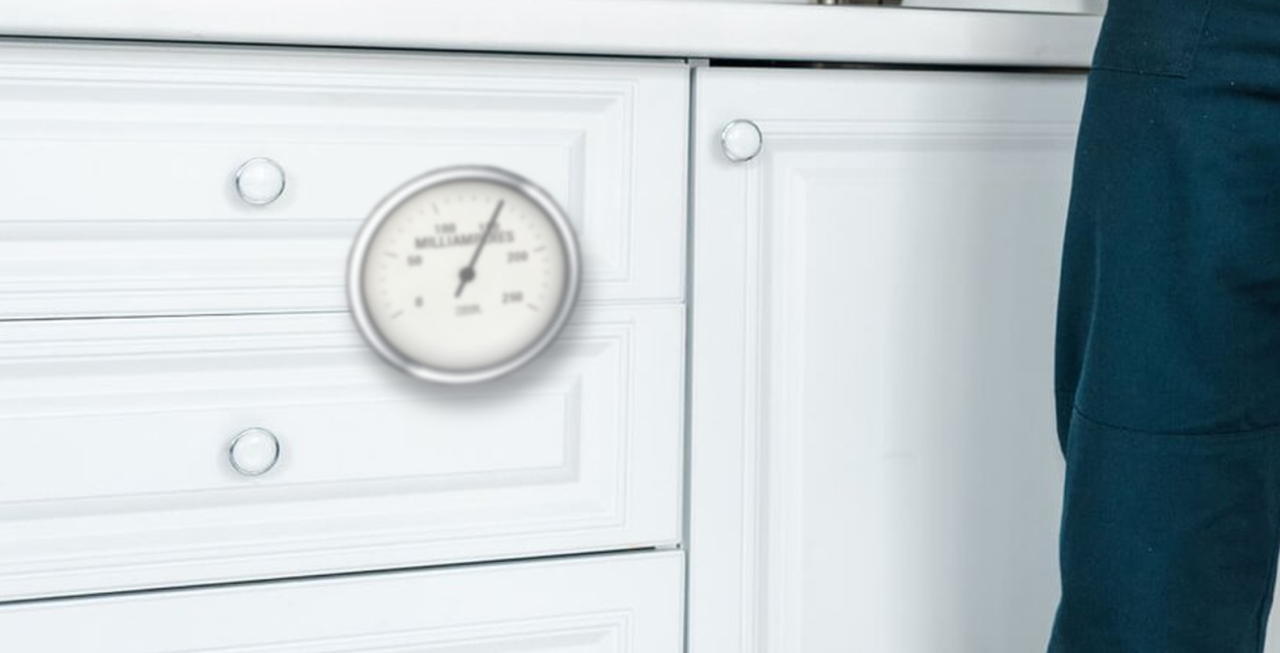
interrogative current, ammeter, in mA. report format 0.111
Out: 150
